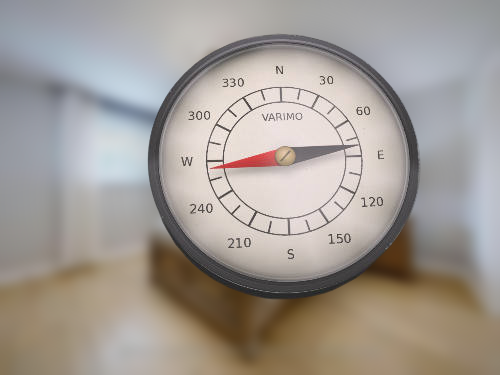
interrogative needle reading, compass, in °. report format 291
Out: 262.5
